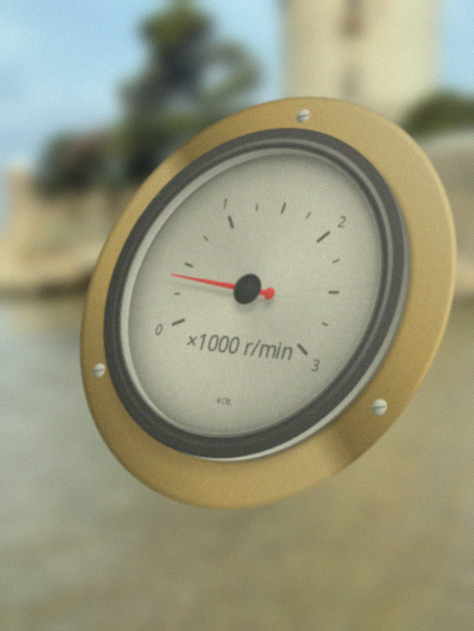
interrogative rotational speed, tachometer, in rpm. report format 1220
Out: 375
